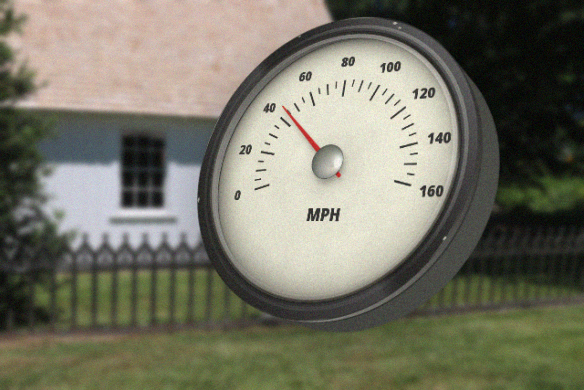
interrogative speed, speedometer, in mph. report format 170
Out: 45
